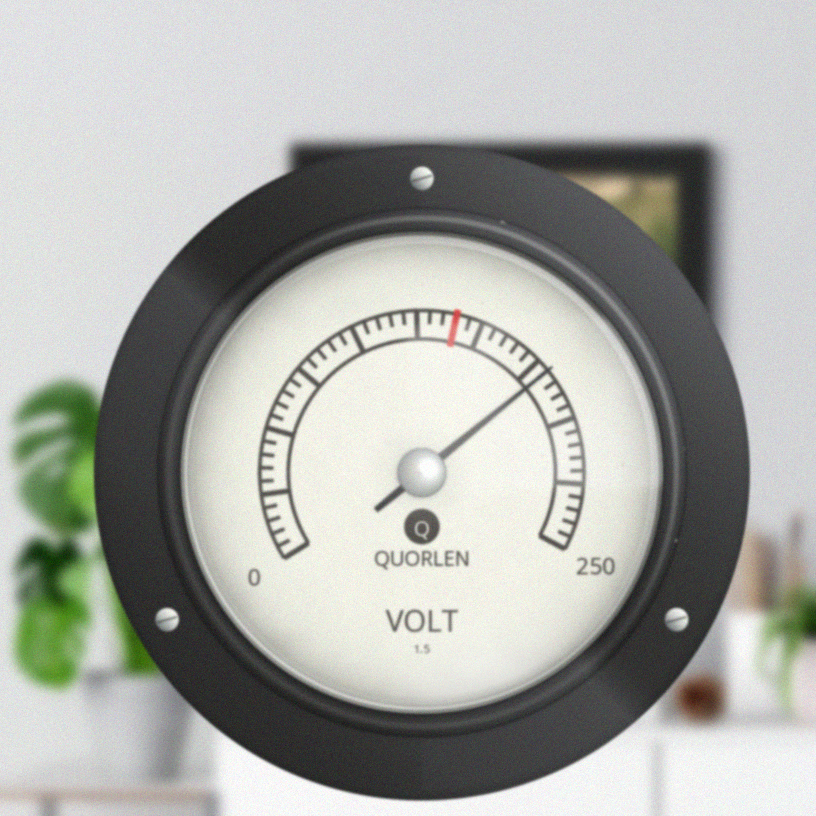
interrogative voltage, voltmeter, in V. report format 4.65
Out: 180
